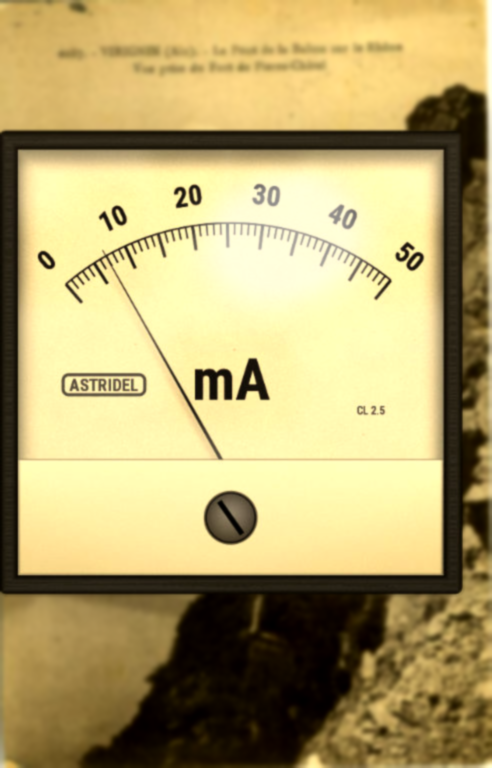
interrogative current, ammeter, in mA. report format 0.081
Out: 7
